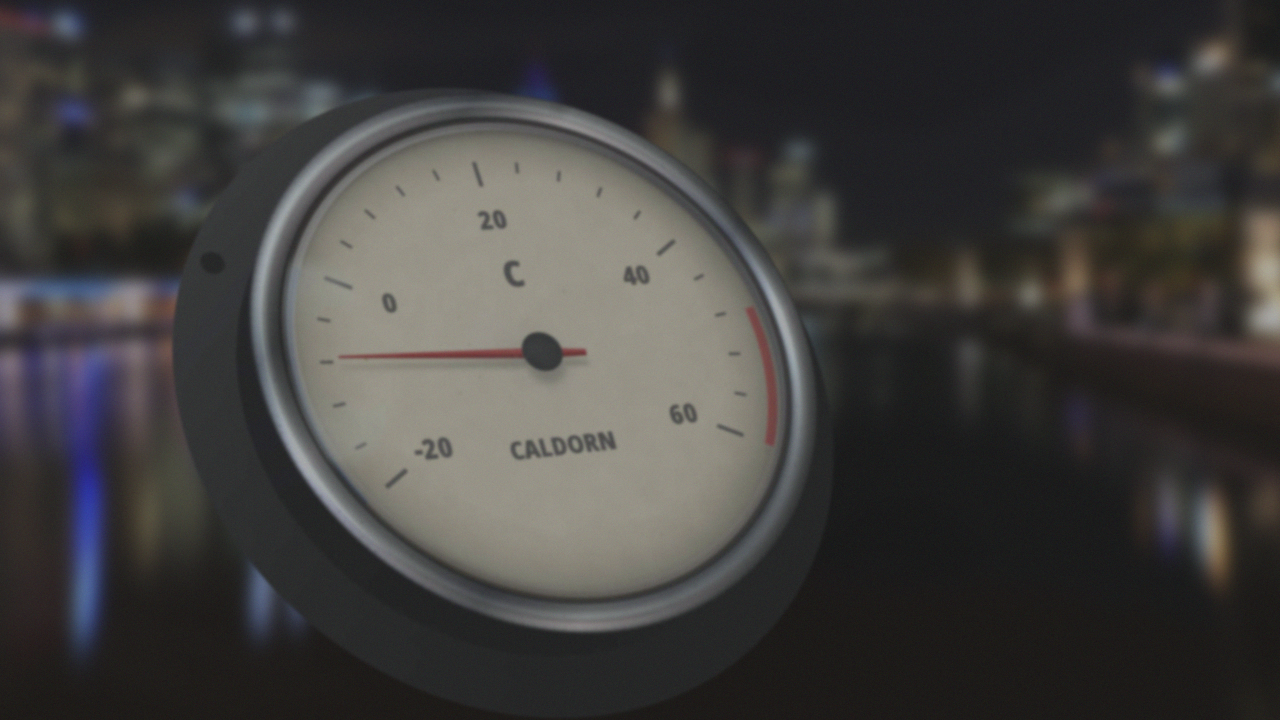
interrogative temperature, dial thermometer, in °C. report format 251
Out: -8
